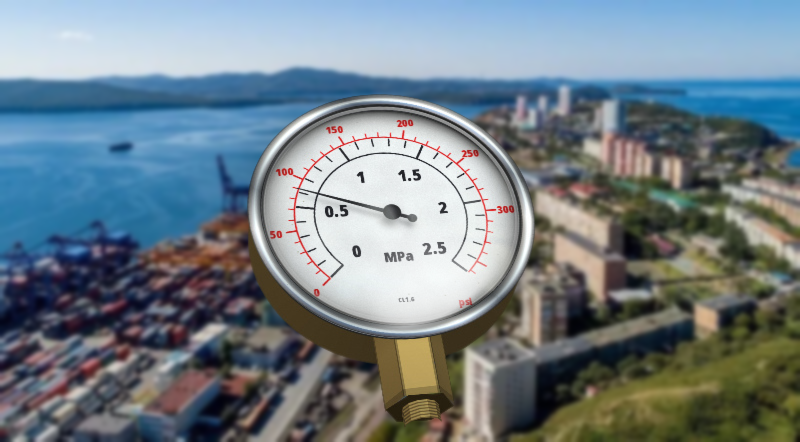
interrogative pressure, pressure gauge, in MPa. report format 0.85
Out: 0.6
